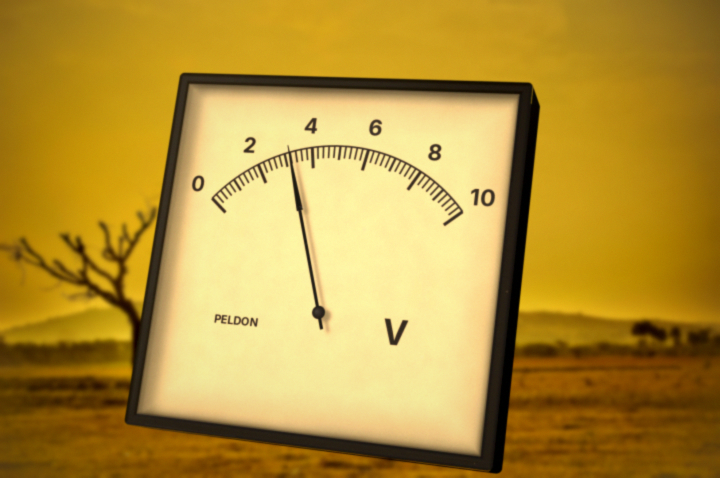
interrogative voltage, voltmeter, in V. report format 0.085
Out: 3.2
